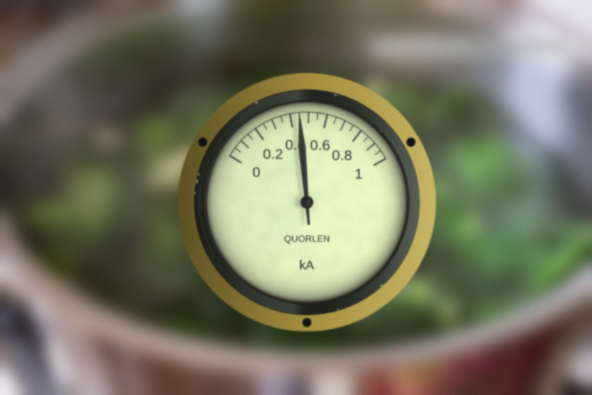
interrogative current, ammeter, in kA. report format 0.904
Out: 0.45
